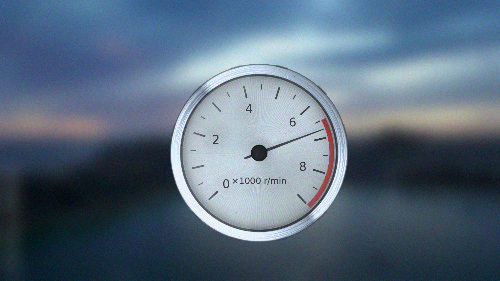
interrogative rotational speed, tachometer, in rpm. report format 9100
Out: 6750
